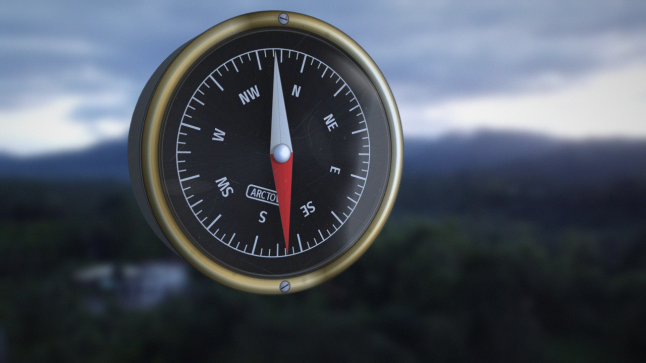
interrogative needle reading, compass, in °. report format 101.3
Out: 160
